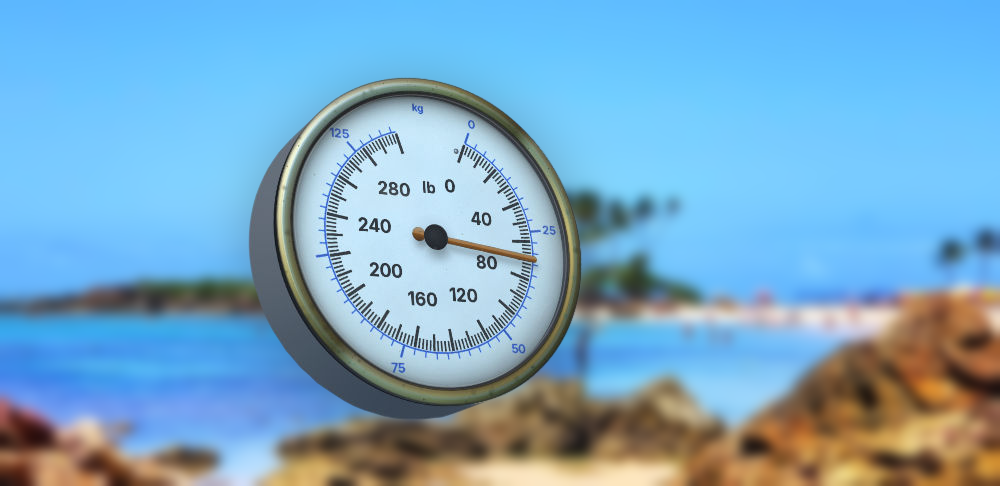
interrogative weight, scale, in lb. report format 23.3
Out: 70
